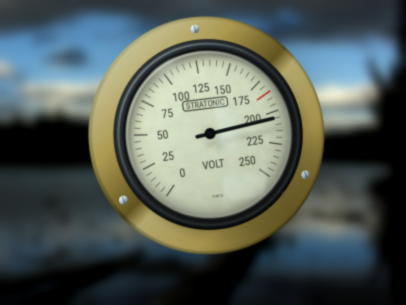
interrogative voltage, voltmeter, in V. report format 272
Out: 205
